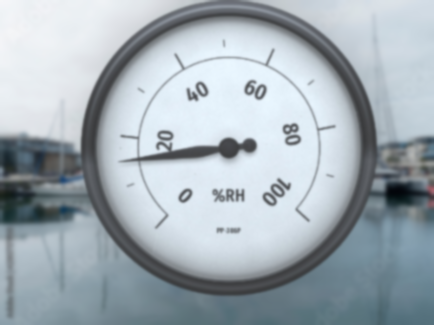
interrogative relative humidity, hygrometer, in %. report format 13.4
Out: 15
